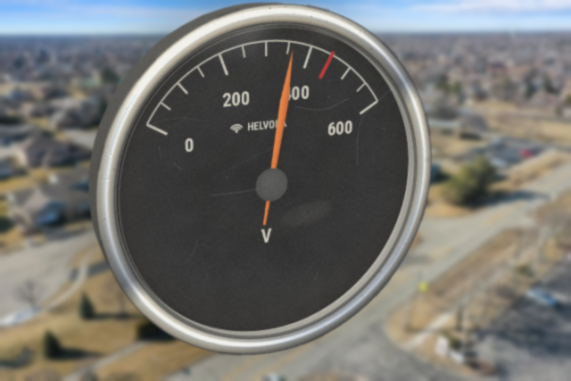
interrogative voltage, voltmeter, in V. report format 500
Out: 350
